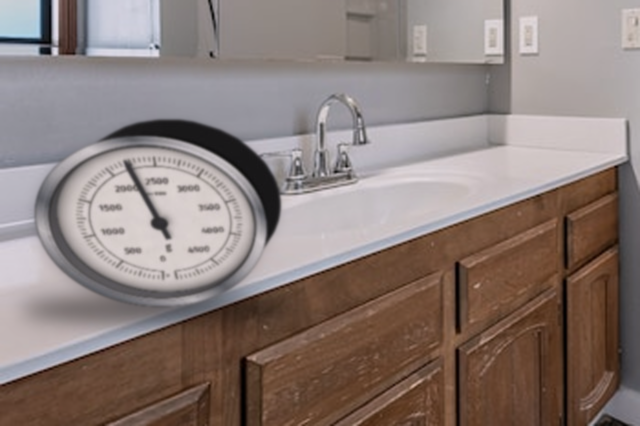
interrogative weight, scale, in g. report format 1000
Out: 2250
